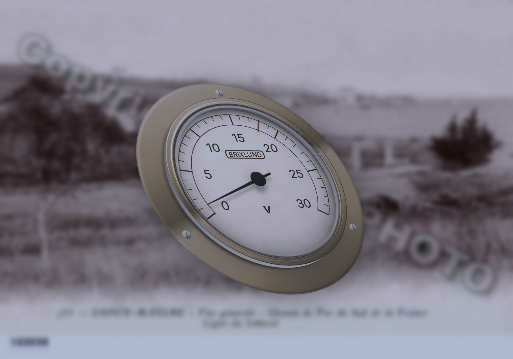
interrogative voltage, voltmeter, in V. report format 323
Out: 1
